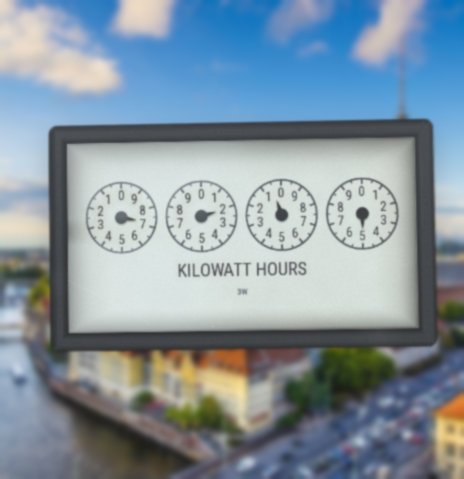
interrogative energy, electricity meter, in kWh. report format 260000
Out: 7205
